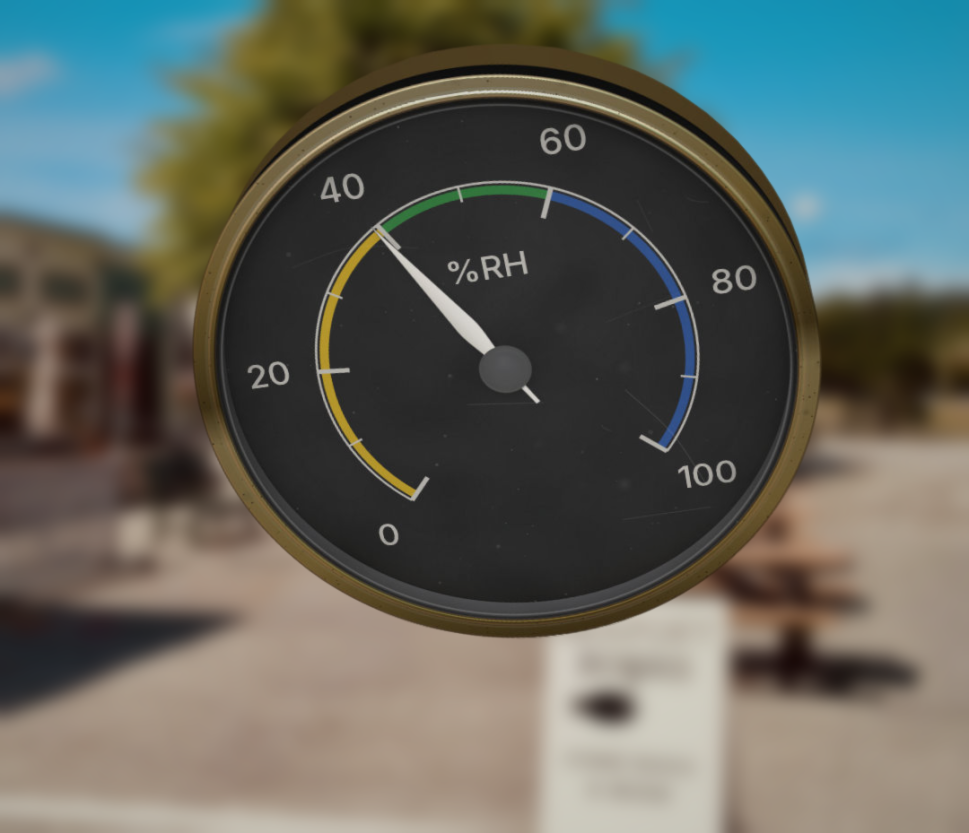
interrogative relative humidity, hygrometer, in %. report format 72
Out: 40
